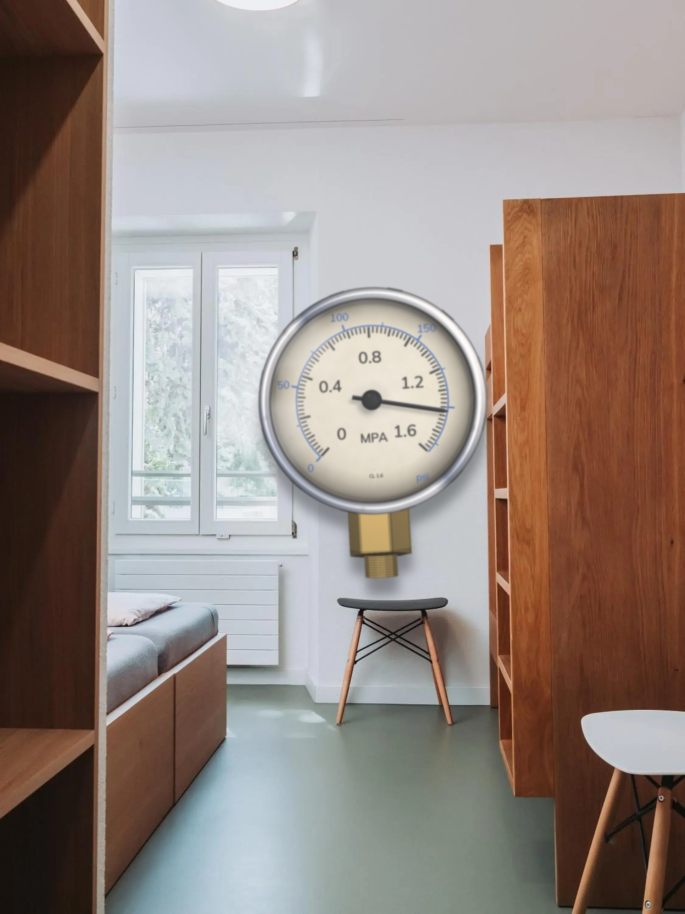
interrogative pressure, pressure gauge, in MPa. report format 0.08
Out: 1.4
